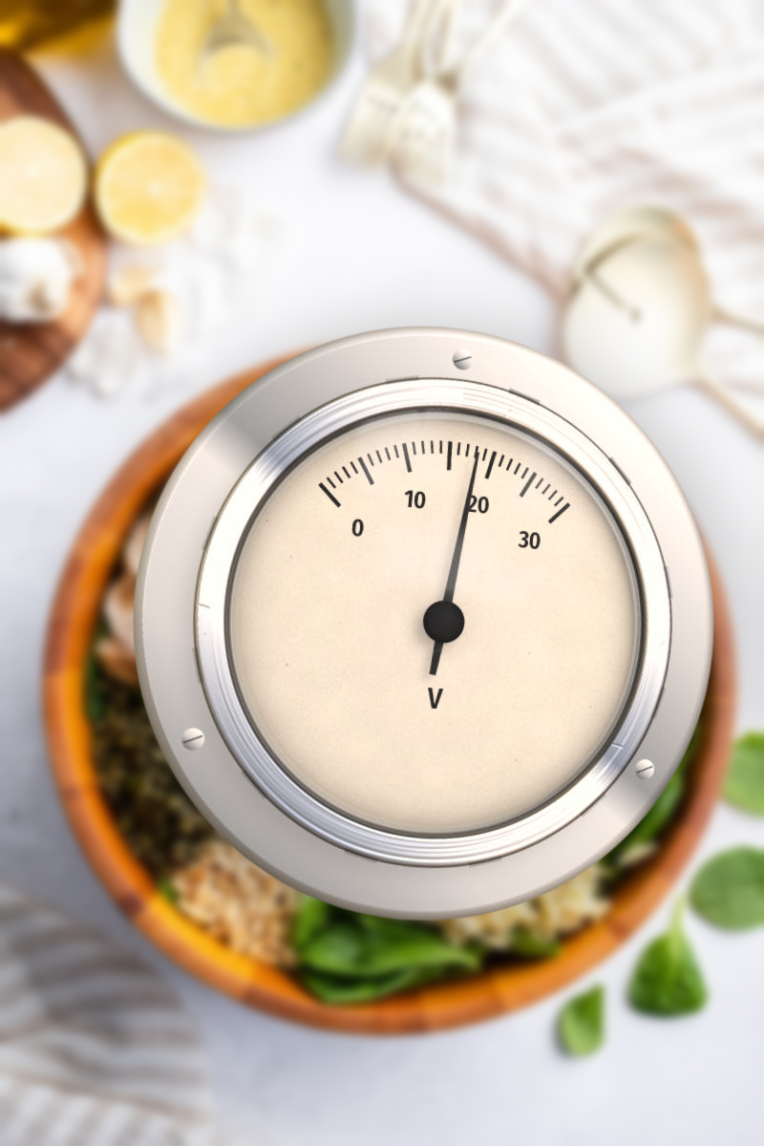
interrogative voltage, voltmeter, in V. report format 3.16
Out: 18
